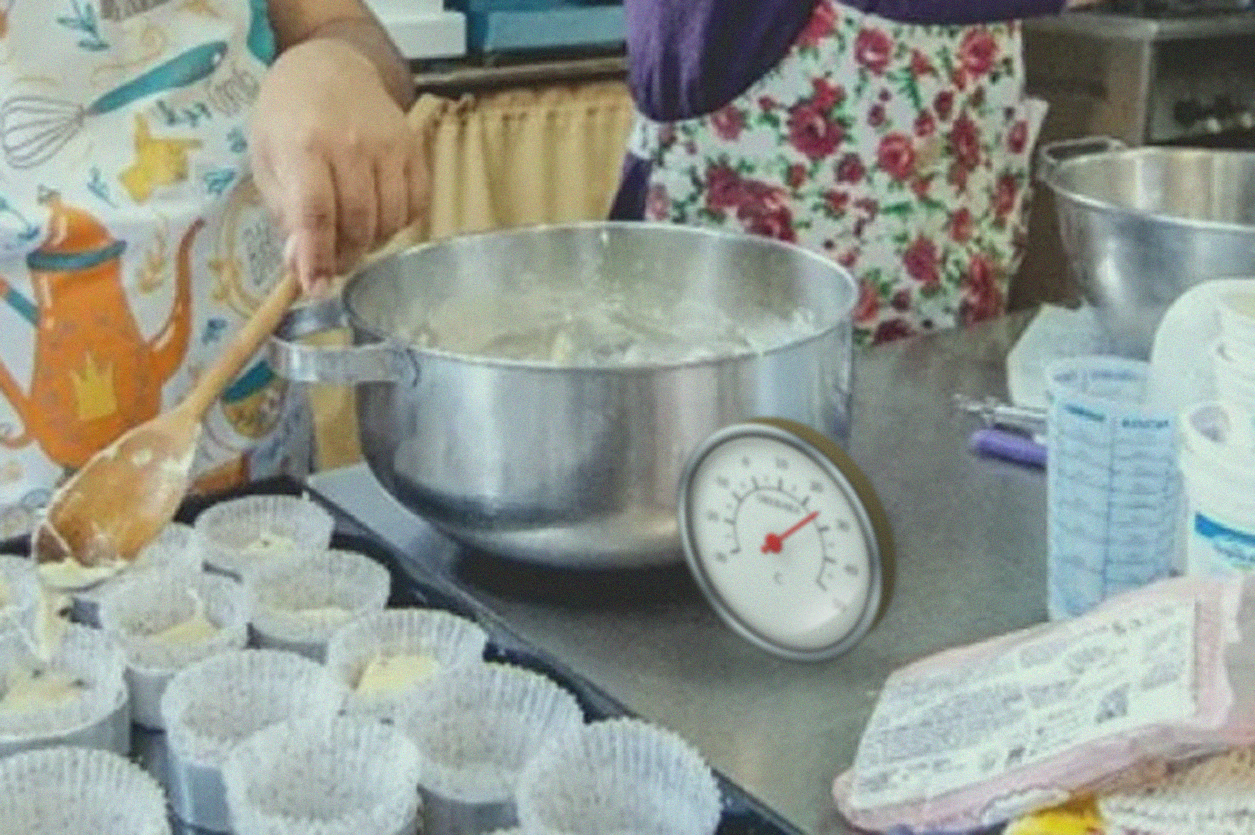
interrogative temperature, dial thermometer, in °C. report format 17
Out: 25
